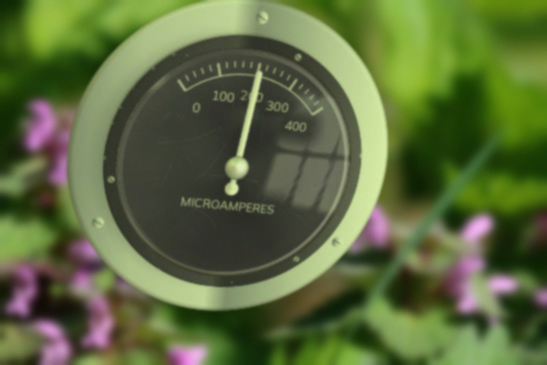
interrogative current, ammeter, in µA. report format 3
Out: 200
